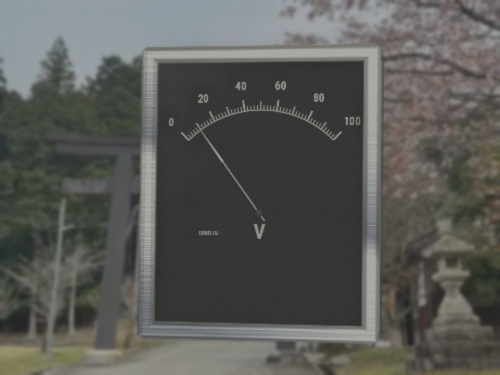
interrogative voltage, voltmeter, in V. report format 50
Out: 10
